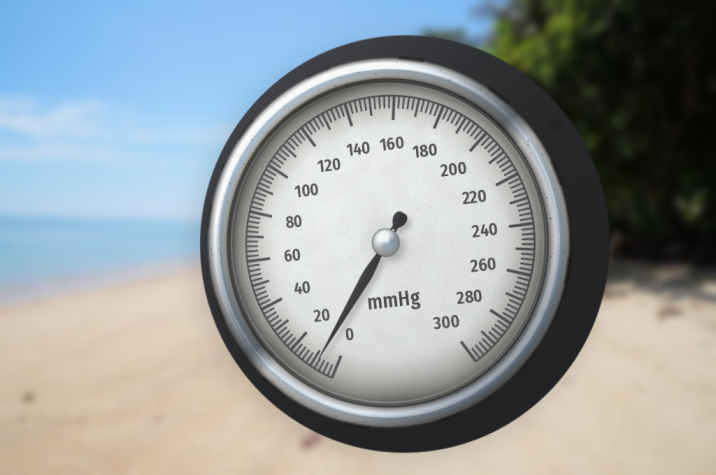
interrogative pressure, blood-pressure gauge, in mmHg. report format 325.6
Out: 8
